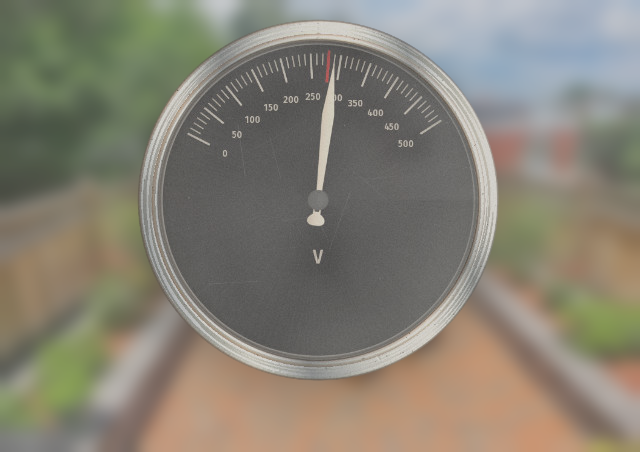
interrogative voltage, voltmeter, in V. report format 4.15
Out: 290
